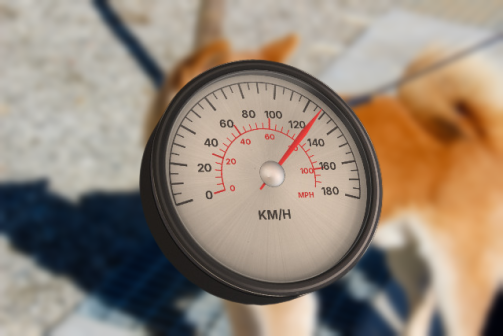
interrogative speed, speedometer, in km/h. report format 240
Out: 127.5
